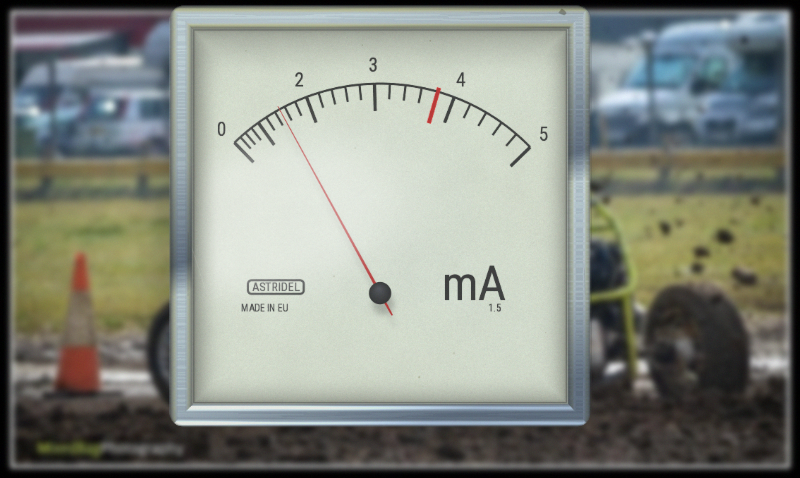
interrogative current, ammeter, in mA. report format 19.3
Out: 1.5
